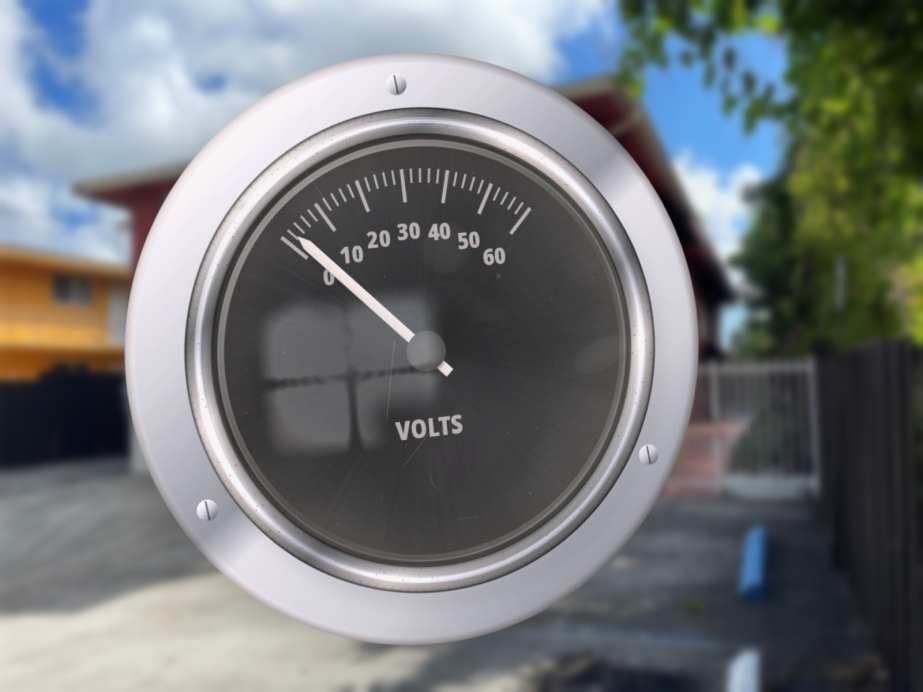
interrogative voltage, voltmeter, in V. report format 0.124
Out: 2
